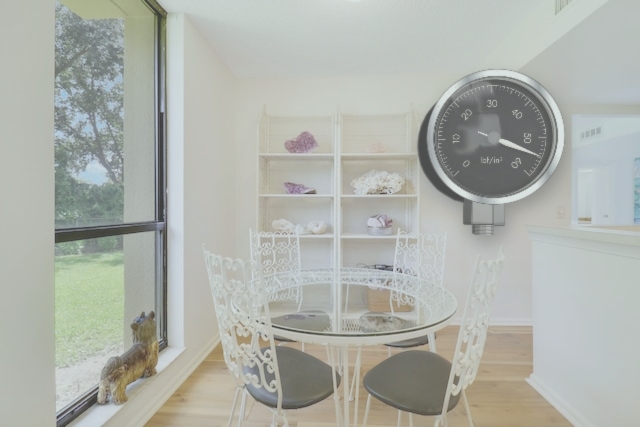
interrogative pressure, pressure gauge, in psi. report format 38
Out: 55
